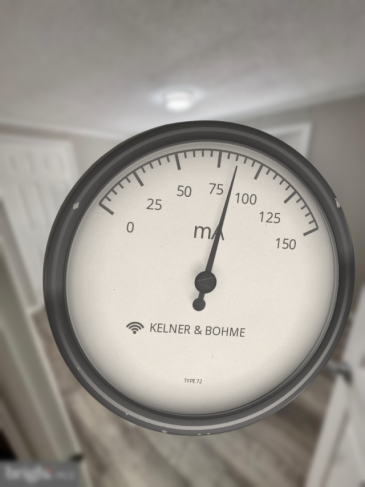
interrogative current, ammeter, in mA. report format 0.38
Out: 85
